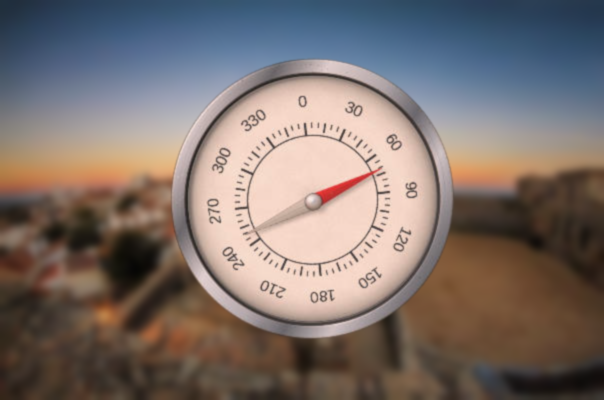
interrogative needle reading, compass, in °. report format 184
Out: 70
